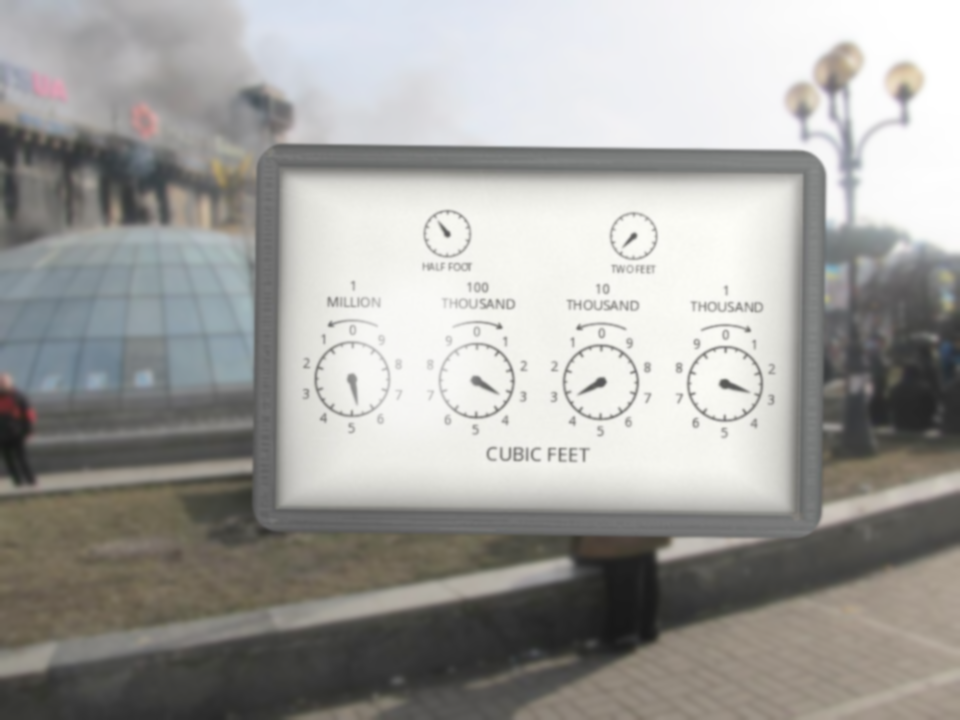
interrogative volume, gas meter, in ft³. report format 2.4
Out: 533300
